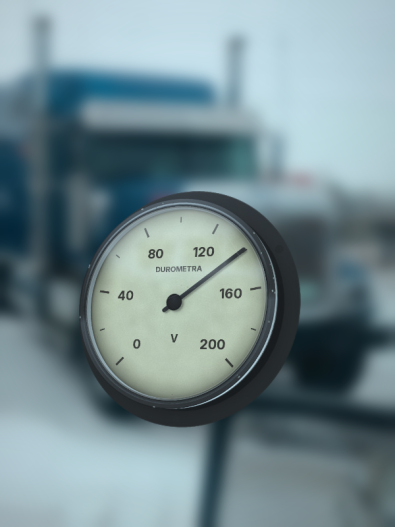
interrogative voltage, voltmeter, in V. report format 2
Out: 140
